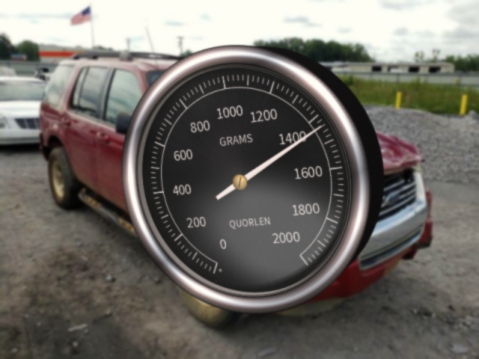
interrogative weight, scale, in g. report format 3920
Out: 1440
